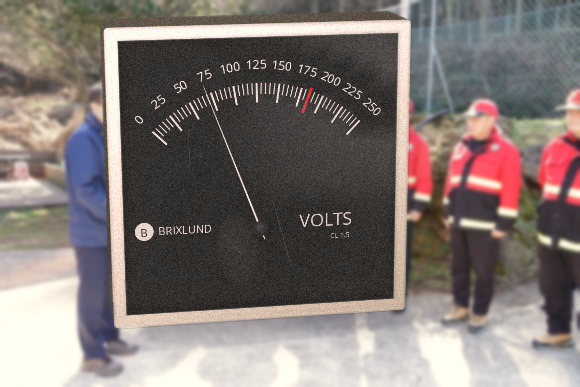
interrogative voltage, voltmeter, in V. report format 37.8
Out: 70
